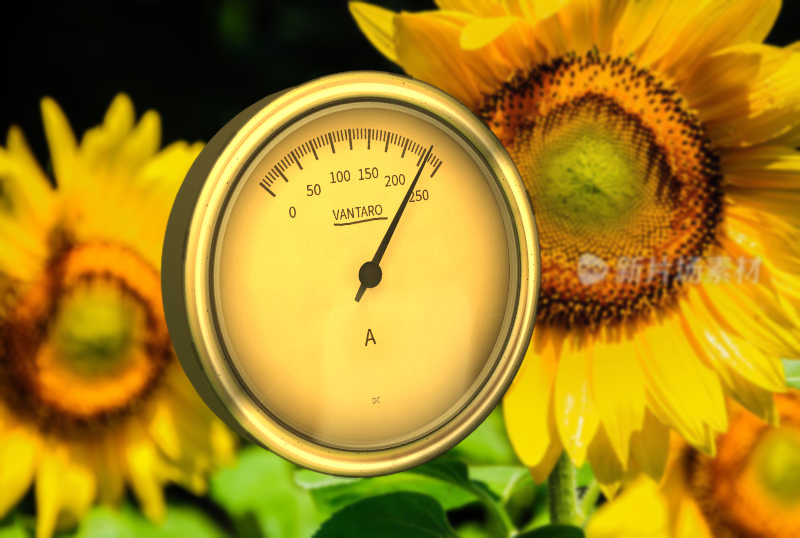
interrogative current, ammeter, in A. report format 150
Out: 225
